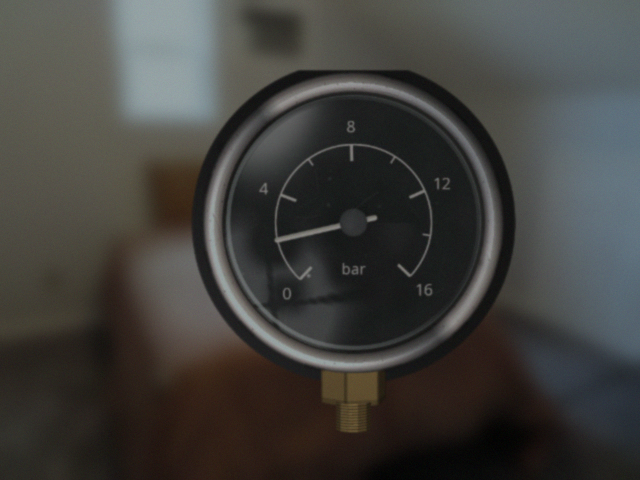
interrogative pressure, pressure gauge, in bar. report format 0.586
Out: 2
